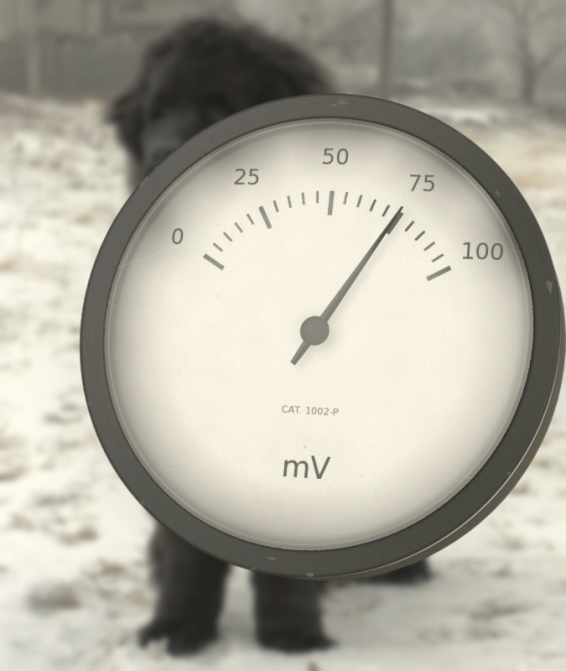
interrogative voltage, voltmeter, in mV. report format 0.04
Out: 75
